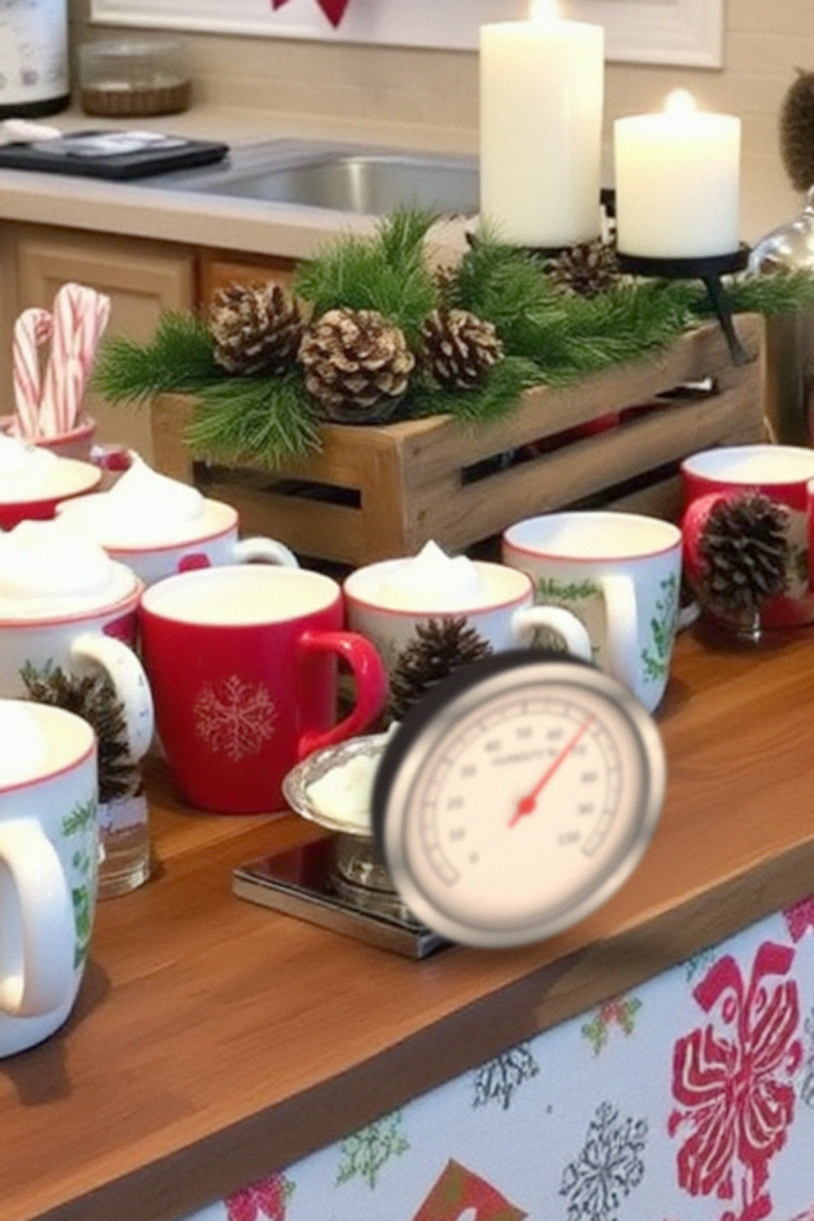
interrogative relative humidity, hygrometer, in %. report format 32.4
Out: 65
